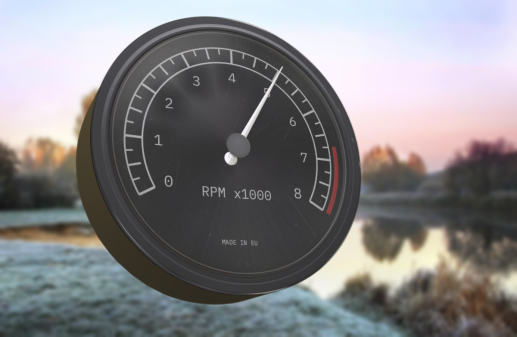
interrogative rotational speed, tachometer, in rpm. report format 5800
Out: 5000
